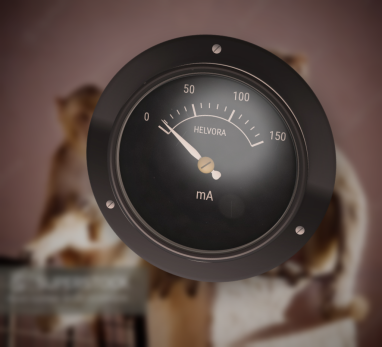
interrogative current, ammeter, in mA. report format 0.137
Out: 10
